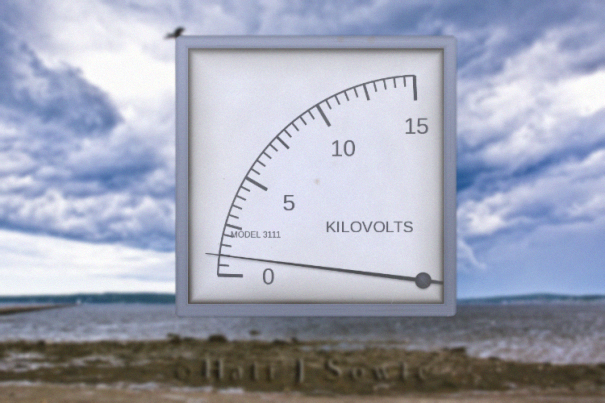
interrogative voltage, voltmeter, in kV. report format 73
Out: 1
